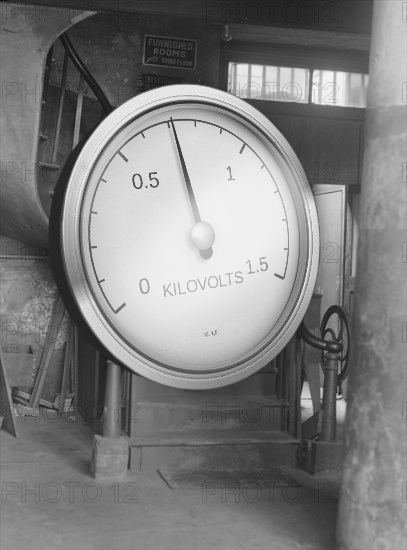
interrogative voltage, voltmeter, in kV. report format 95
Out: 0.7
